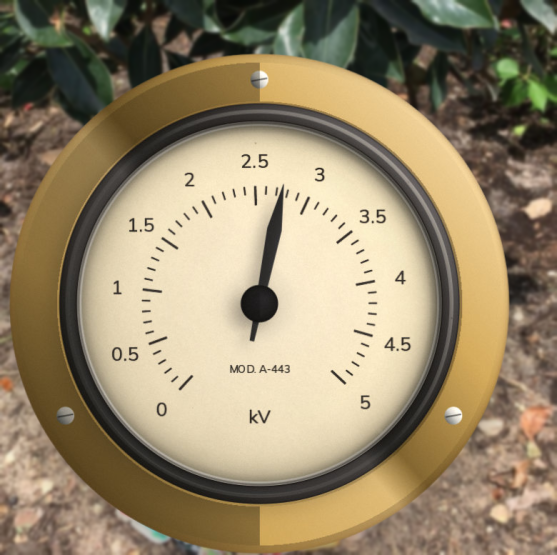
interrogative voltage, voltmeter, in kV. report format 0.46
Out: 2.75
